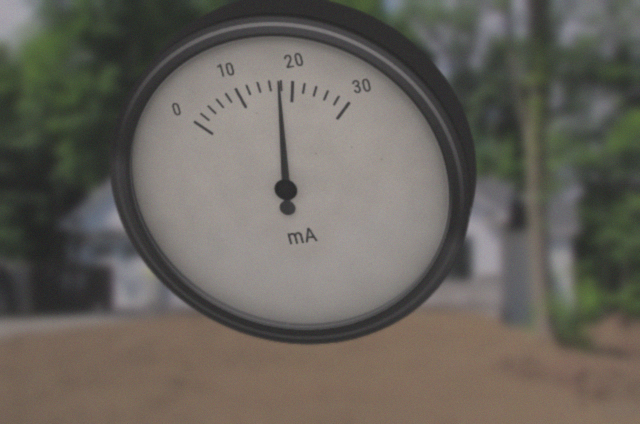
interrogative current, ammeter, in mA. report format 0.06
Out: 18
